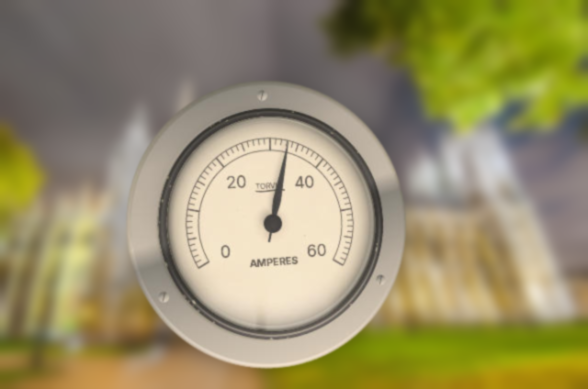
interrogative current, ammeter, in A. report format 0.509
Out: 33
